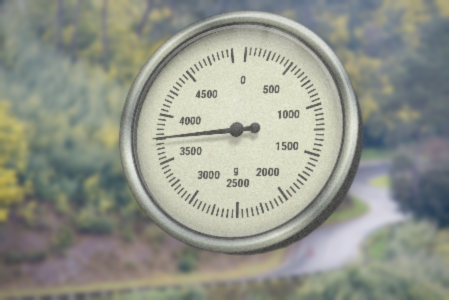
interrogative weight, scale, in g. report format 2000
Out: 3750
